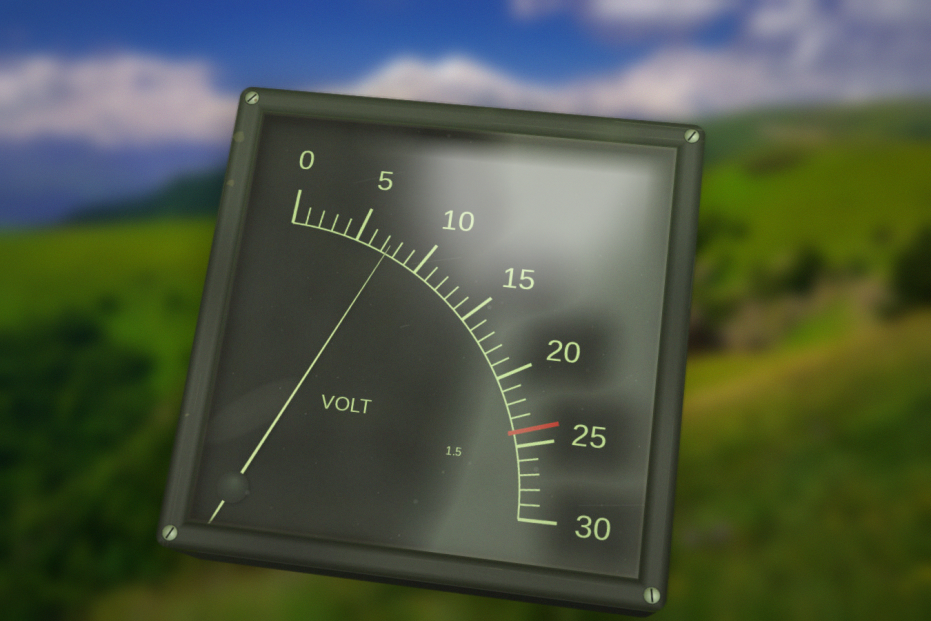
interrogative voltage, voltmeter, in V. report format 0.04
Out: 7.5
